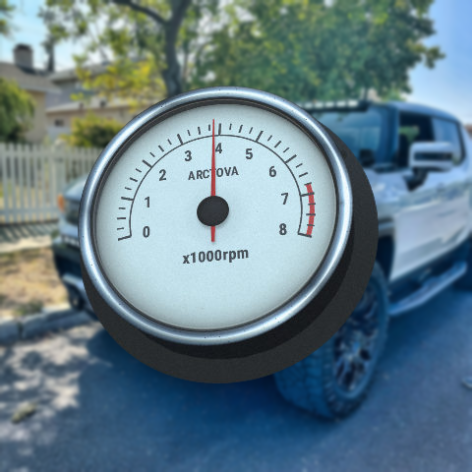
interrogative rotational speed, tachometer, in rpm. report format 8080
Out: 3875
